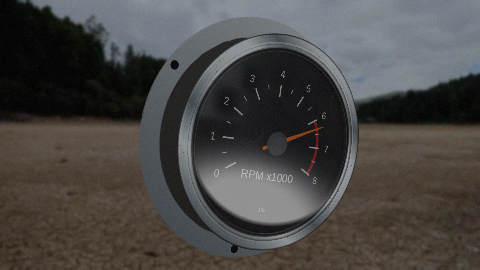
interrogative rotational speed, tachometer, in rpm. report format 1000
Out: 6250
